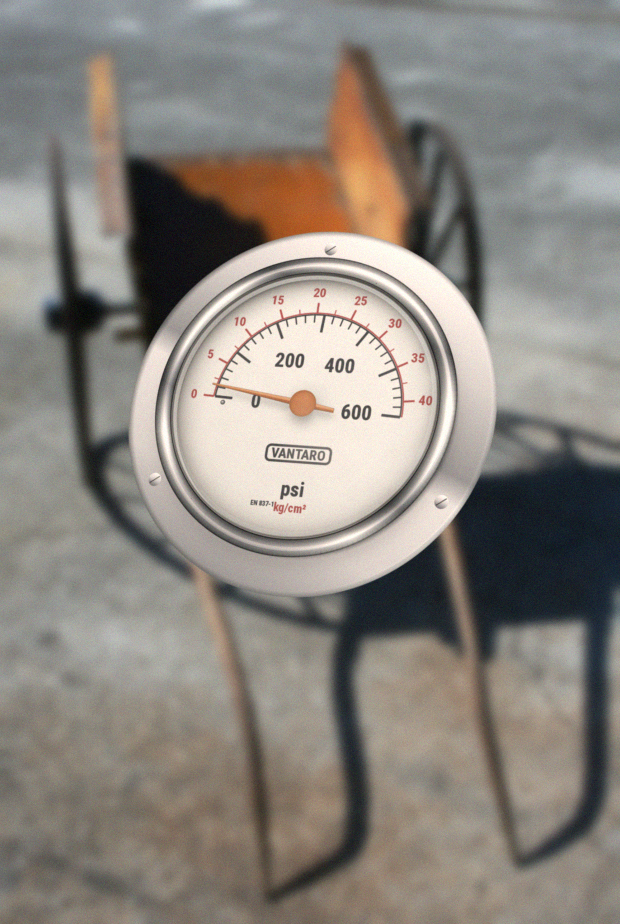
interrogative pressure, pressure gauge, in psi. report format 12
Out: 20
